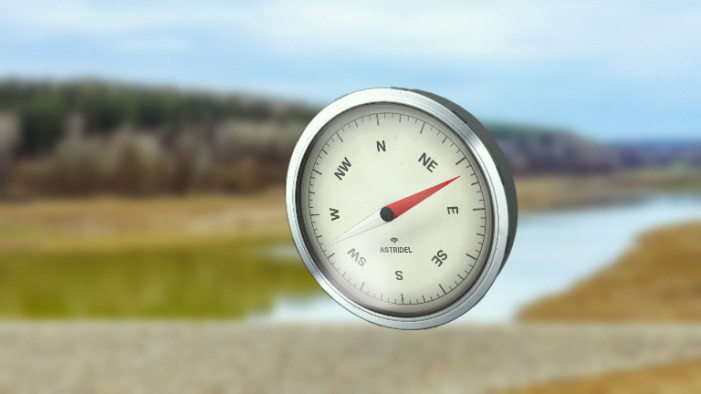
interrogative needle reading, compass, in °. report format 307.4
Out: 67.5
